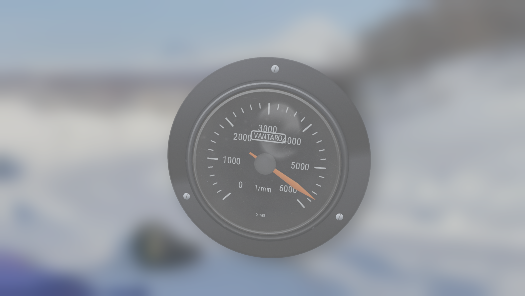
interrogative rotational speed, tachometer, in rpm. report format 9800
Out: 5700
